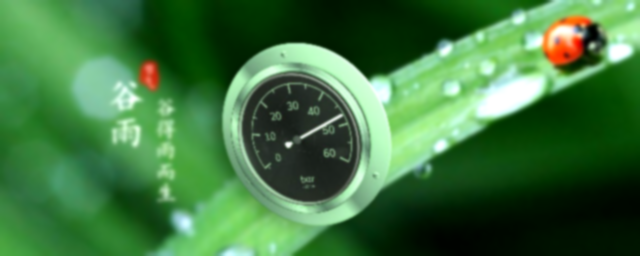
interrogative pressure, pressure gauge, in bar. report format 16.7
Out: 47.5
